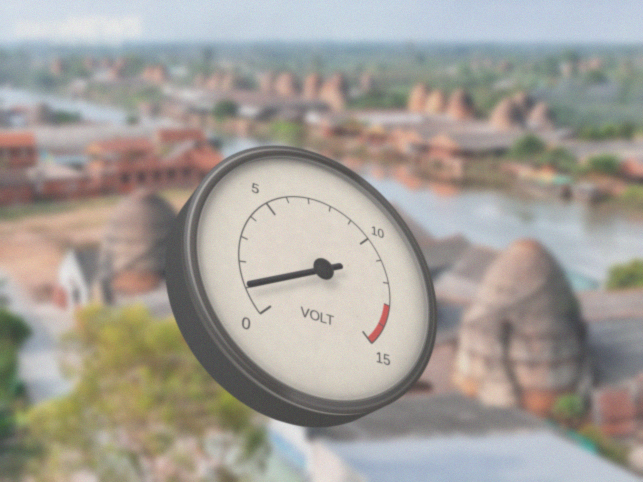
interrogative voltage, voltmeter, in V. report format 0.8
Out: 1
